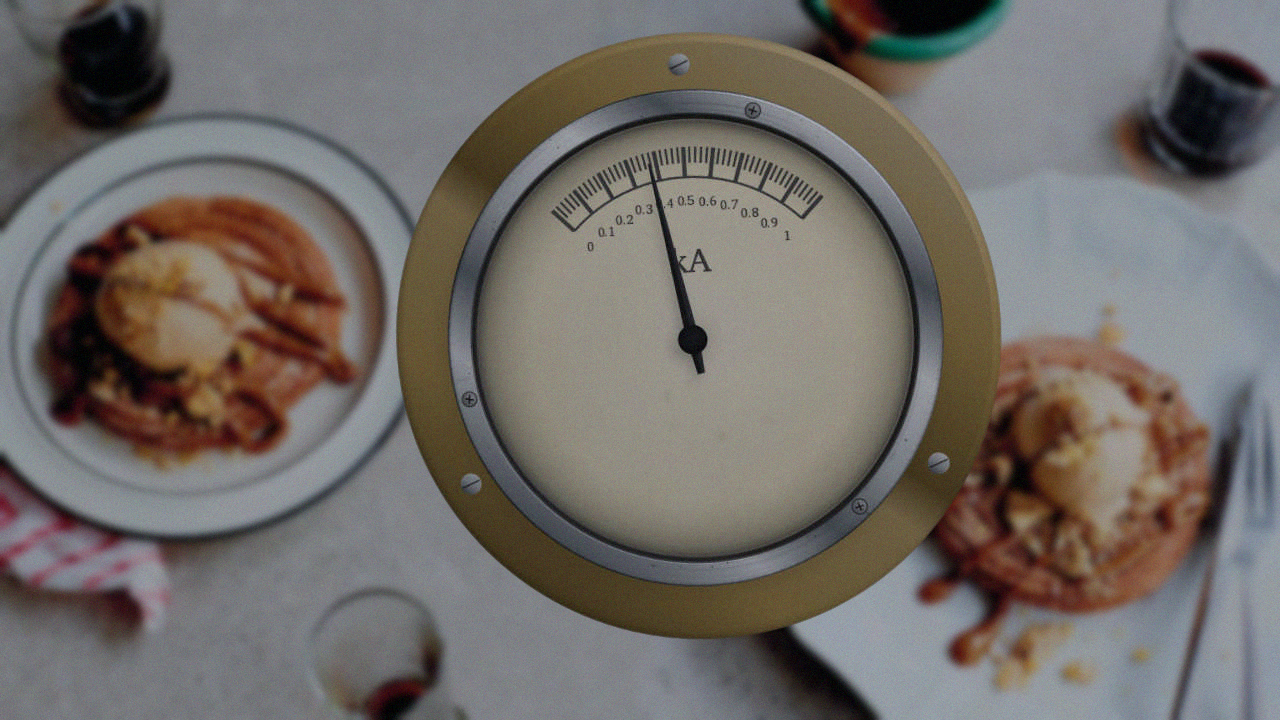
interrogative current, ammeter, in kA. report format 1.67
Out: 0.38
